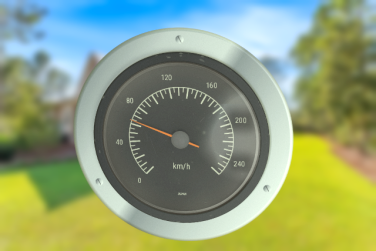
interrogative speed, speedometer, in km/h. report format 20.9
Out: 65
